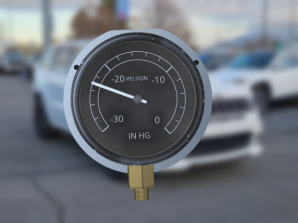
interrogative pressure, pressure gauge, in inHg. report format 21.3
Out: -23
